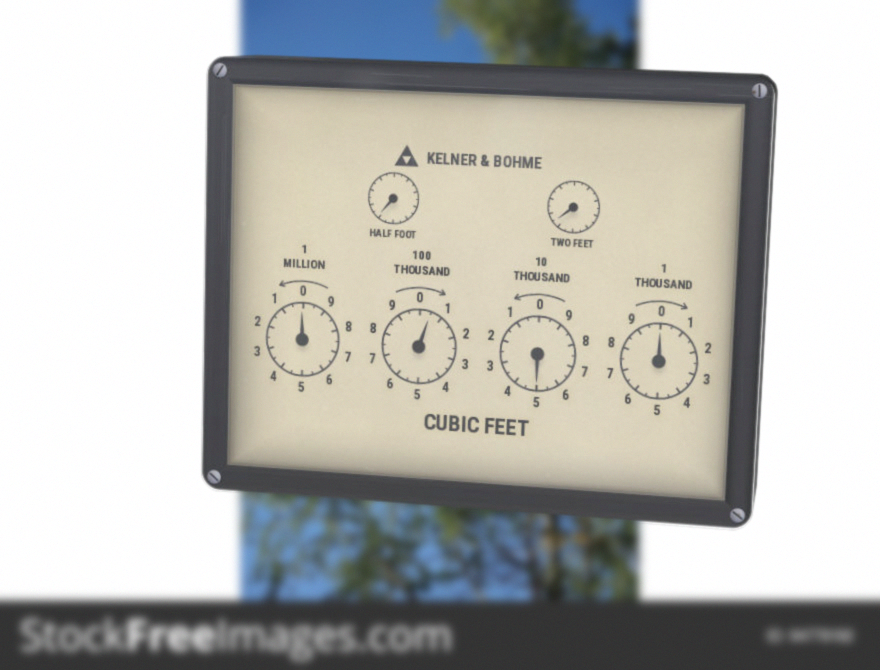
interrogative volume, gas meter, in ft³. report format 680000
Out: 5000
